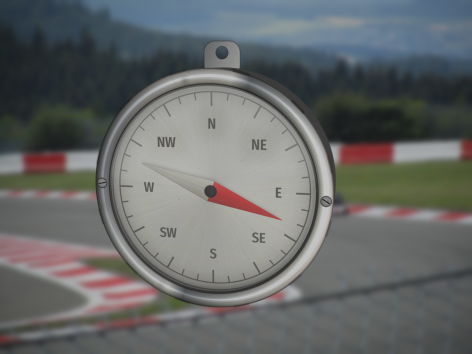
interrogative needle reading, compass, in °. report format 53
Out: 110
